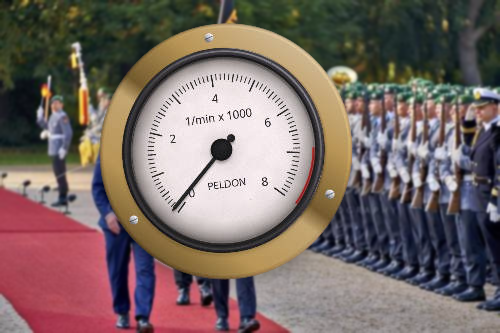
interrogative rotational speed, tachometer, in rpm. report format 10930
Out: 100
